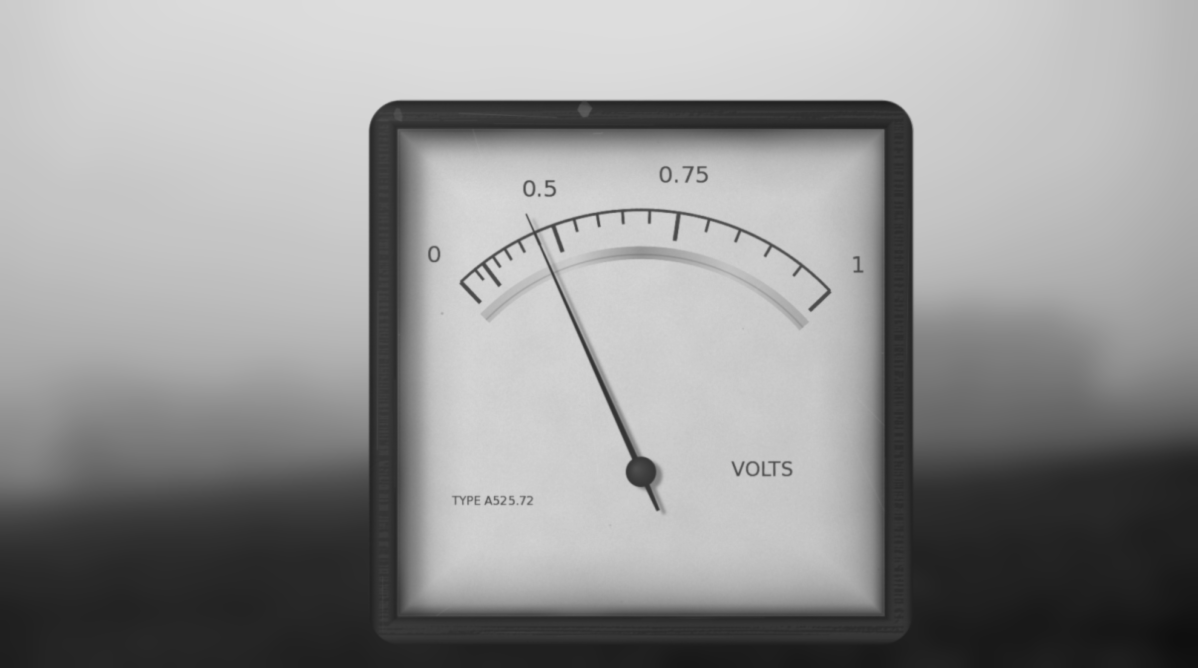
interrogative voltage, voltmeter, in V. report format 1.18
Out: 0.45
